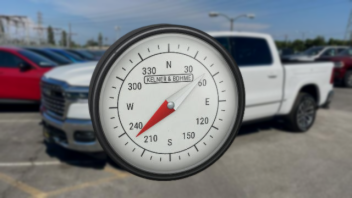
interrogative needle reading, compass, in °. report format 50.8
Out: 230
